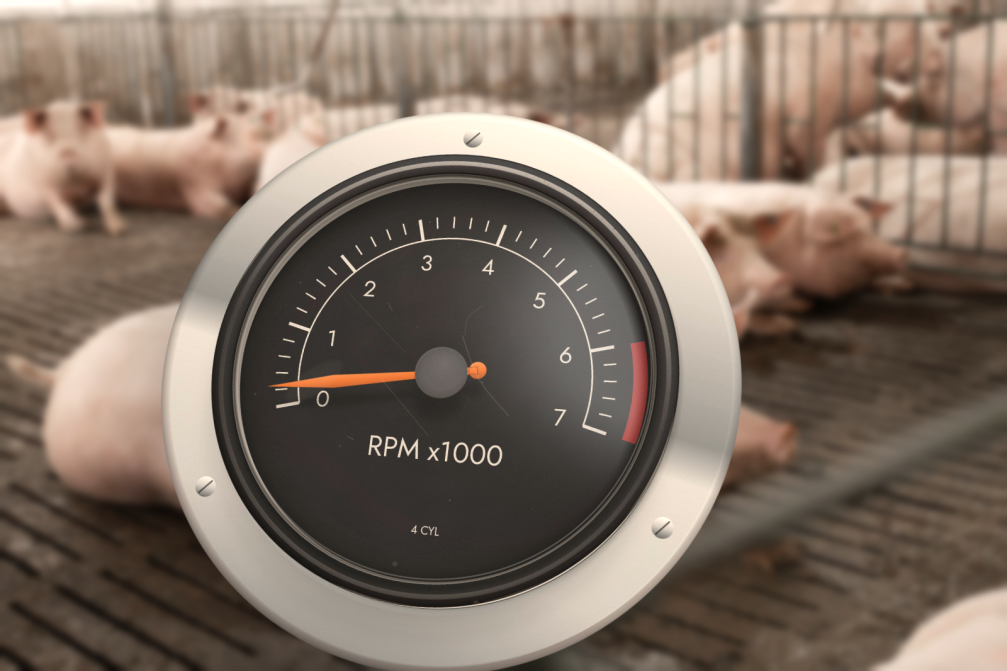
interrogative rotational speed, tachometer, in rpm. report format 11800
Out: 200
